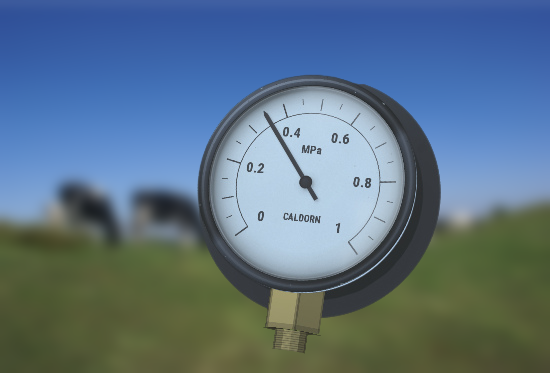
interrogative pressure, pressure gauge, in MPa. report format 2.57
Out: 0.35
